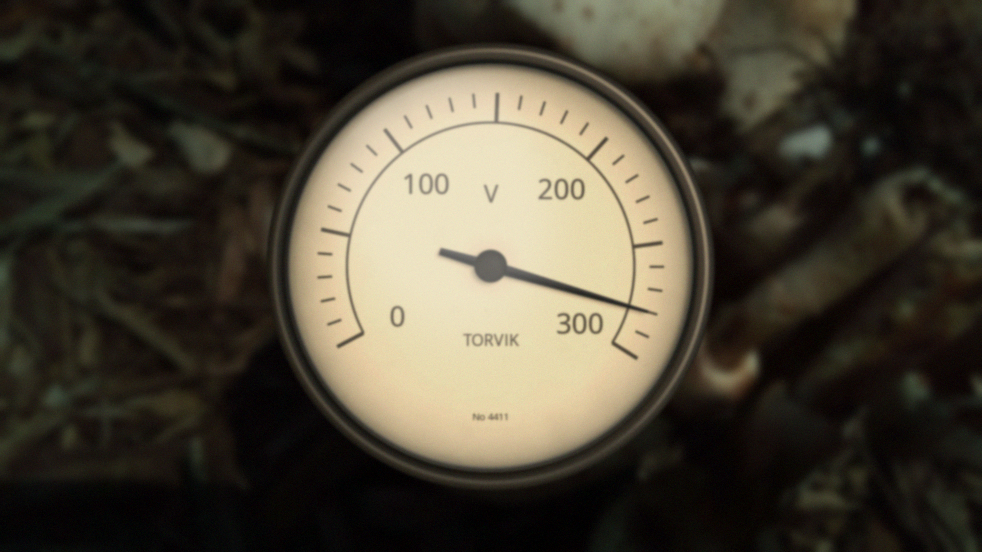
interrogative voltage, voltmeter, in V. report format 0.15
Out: 280
